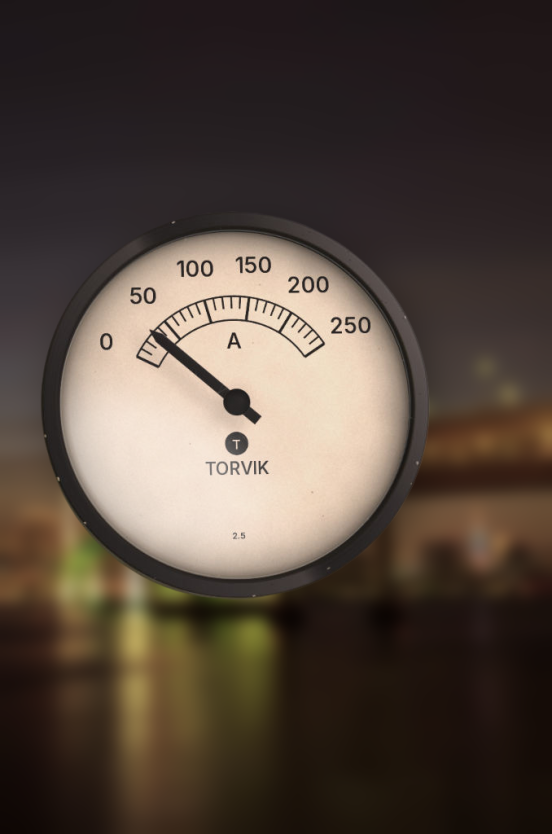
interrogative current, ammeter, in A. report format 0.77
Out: 30
